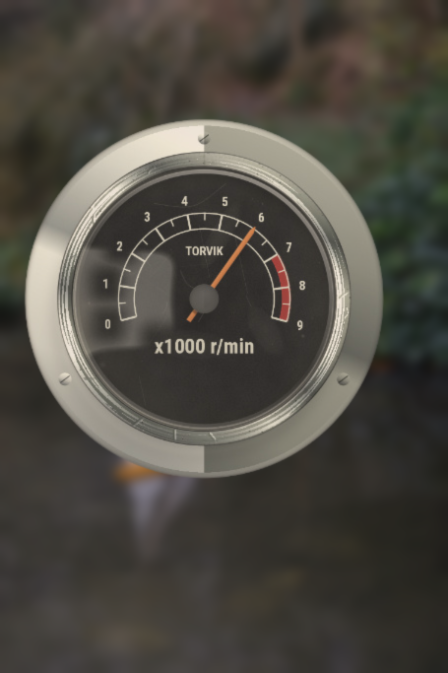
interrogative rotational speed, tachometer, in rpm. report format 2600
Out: 6000
